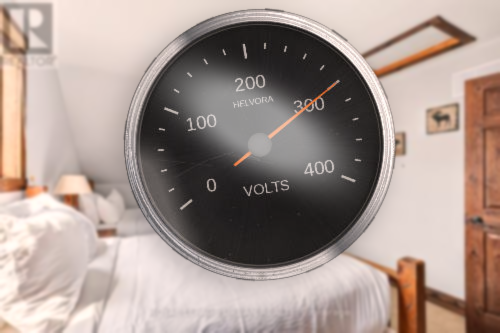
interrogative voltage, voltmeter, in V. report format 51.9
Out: 300
